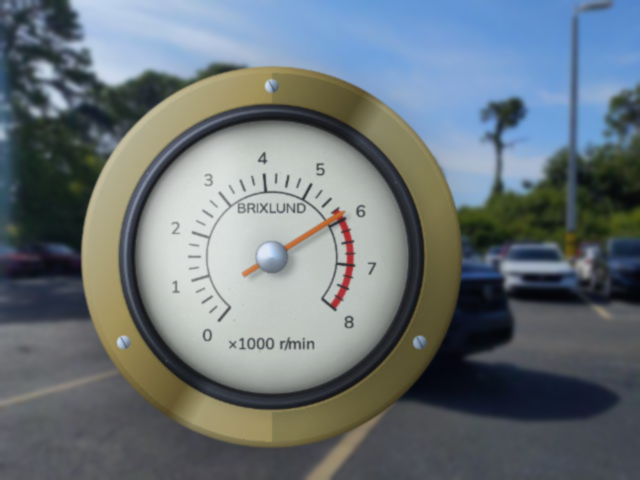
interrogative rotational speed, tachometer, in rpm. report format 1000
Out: 5875
